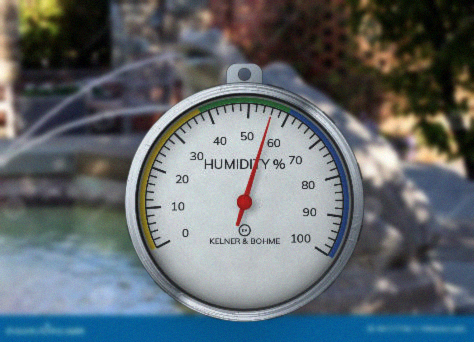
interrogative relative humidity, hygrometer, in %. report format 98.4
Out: 56
